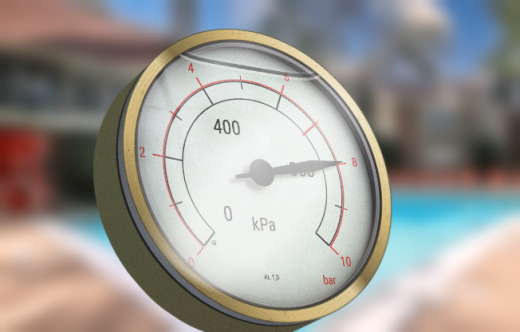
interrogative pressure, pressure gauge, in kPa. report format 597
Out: 800
